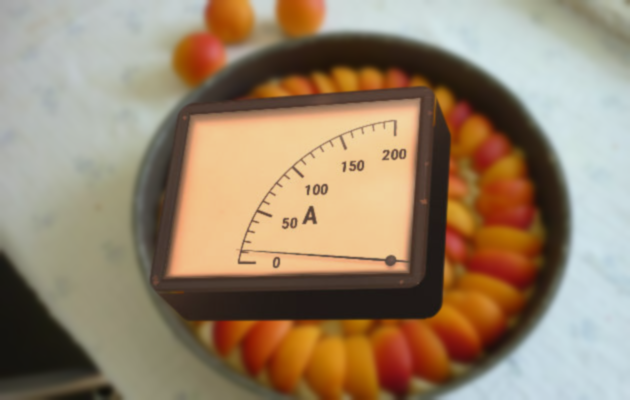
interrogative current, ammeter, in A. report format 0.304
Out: 10
